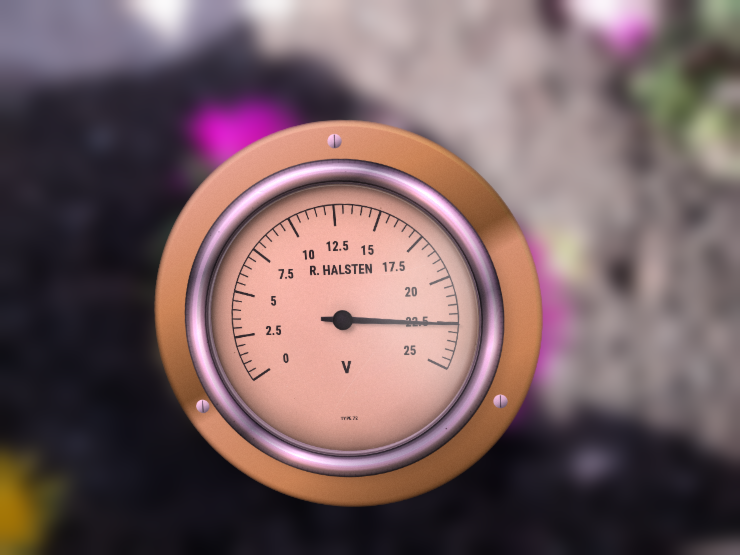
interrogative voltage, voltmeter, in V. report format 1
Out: 22.5
